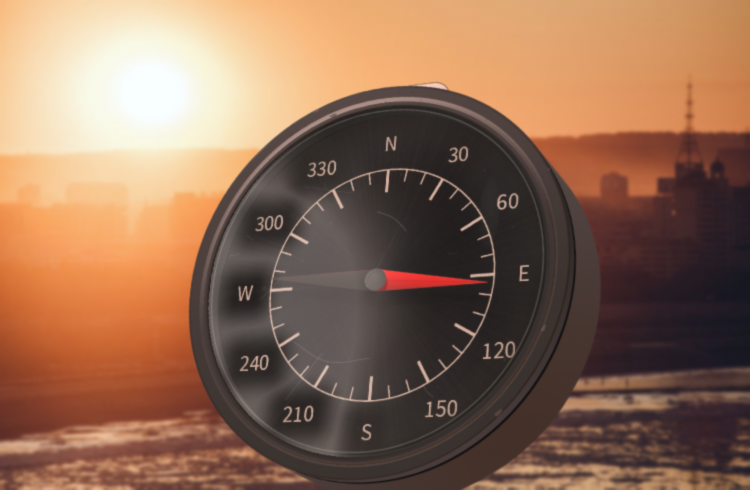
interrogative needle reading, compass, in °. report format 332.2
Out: 95
